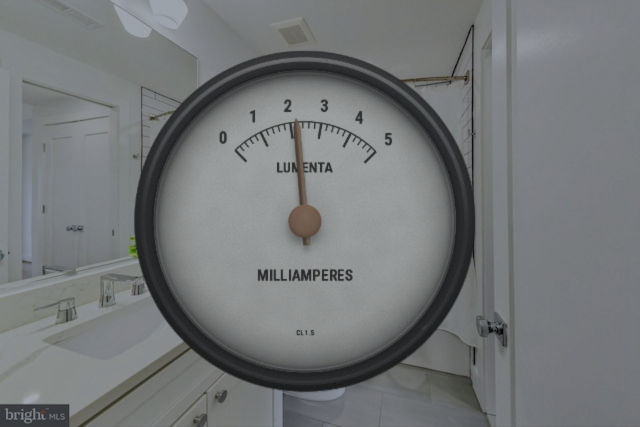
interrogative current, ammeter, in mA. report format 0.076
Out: 2.2
